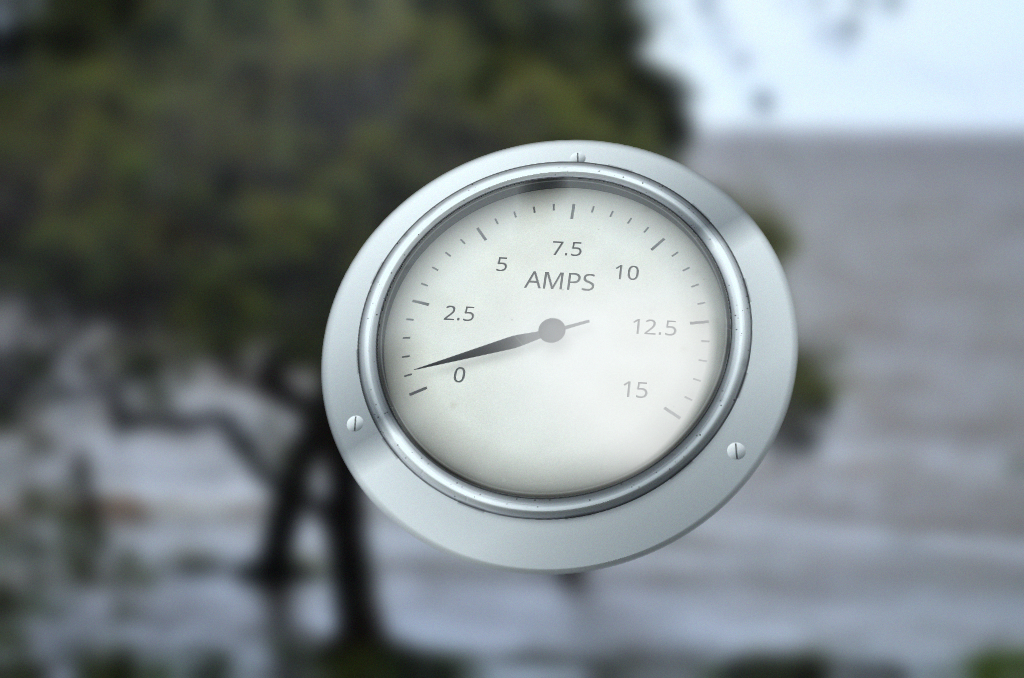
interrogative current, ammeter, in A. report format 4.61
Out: 0.5
